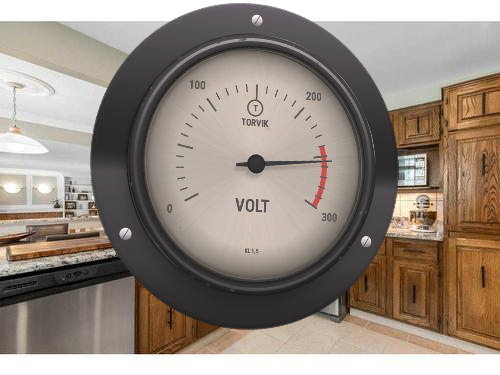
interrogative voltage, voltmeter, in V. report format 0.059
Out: 255
